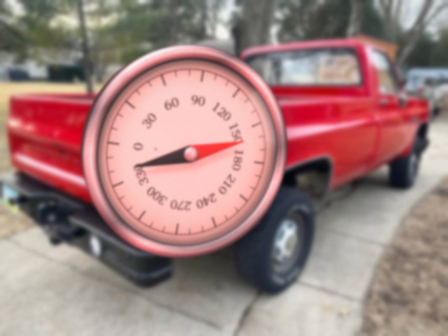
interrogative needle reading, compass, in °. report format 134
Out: 160
